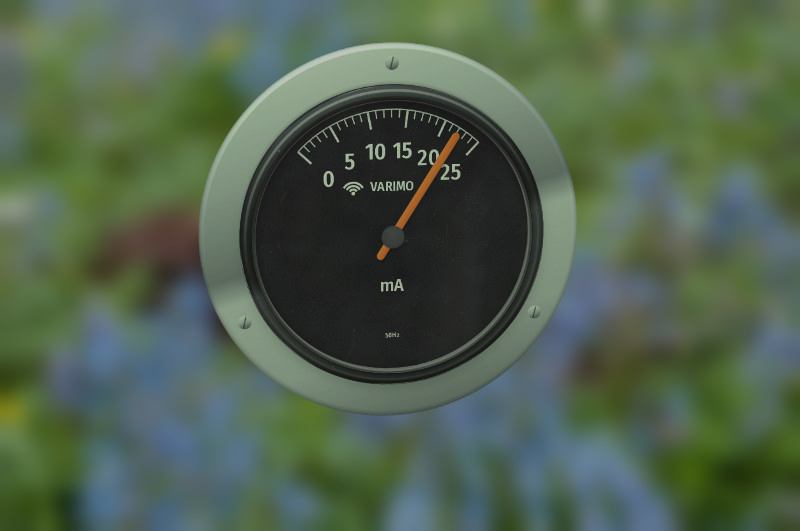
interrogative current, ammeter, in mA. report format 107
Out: 22
